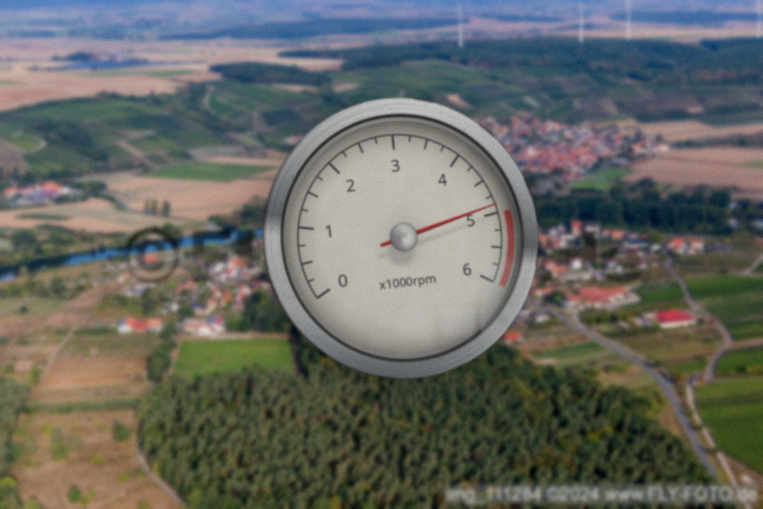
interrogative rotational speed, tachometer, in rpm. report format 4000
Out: 4875
